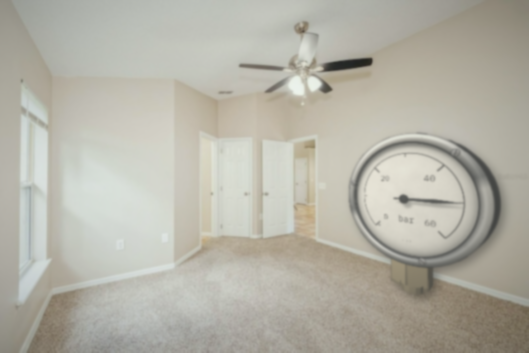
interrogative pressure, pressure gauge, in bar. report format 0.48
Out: 50
